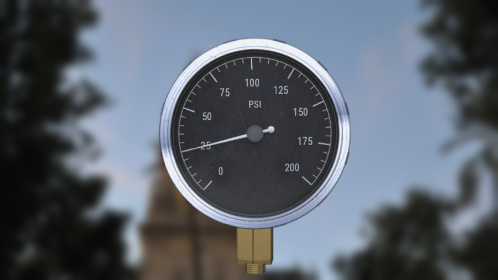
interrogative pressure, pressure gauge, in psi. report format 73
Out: 25
